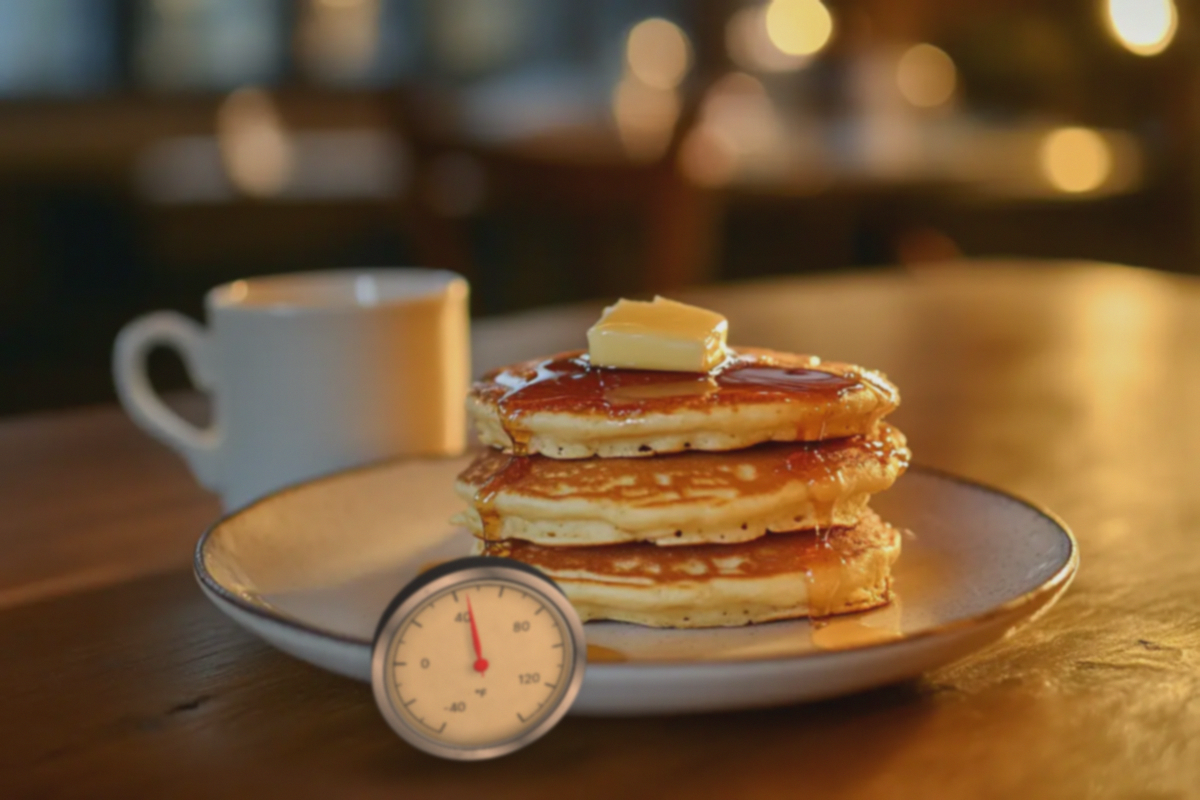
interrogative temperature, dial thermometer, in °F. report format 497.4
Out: 45
